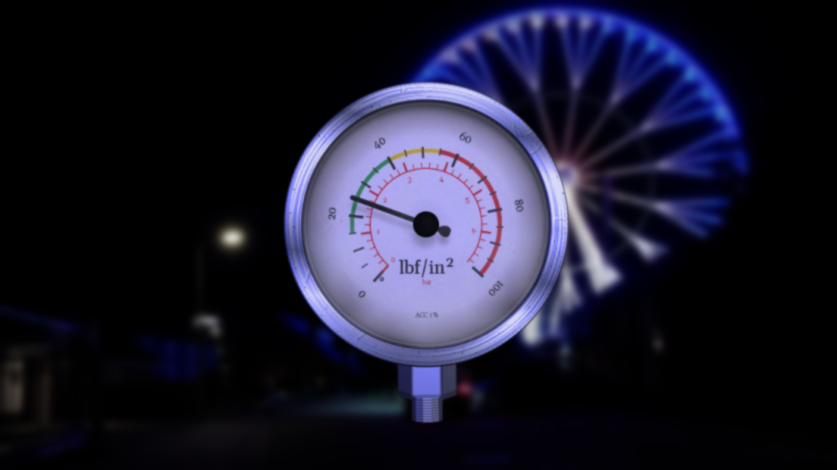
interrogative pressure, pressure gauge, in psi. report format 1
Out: 25
